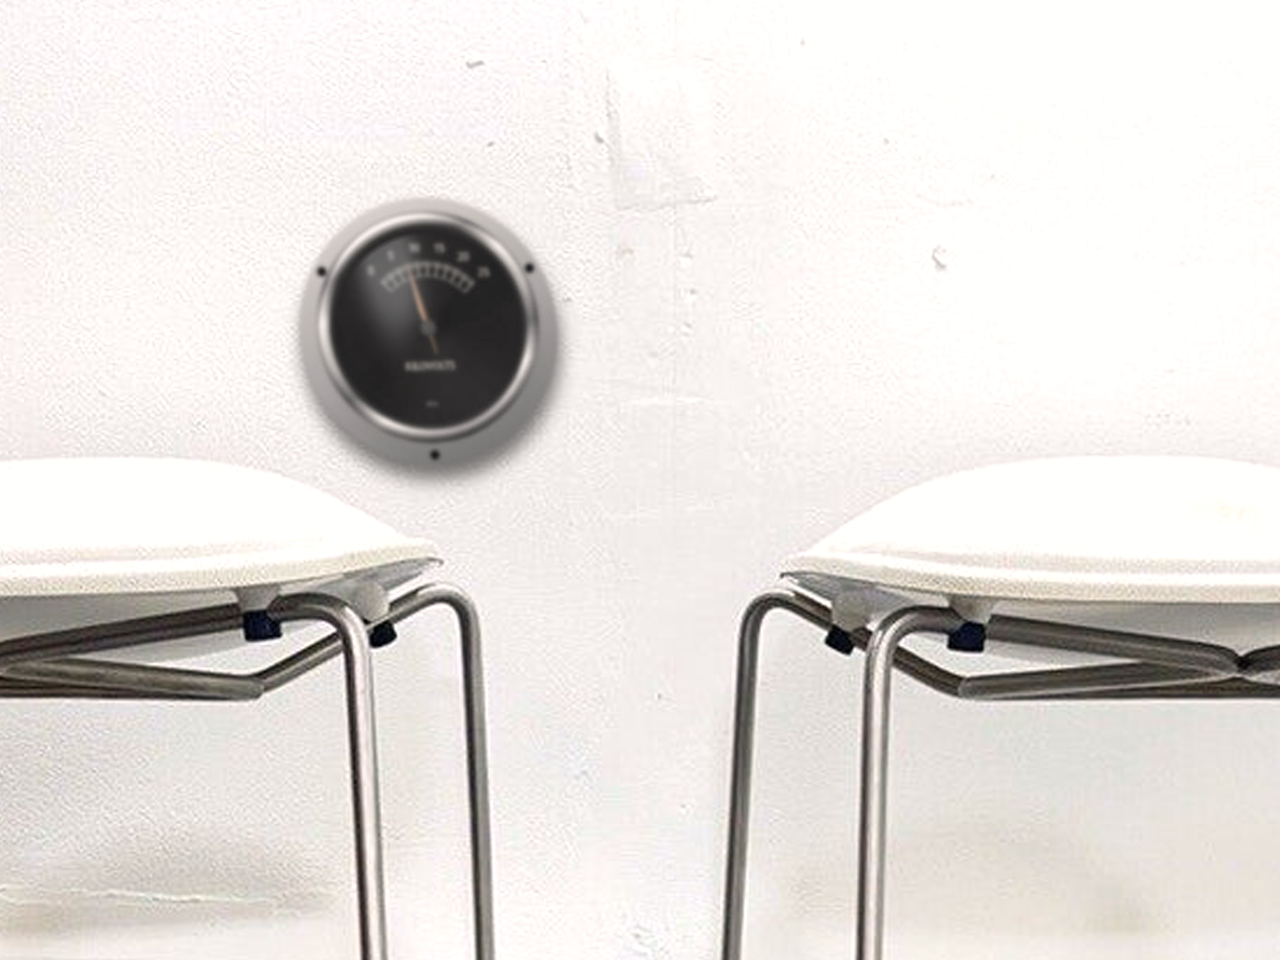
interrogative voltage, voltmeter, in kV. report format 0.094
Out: 7.5
